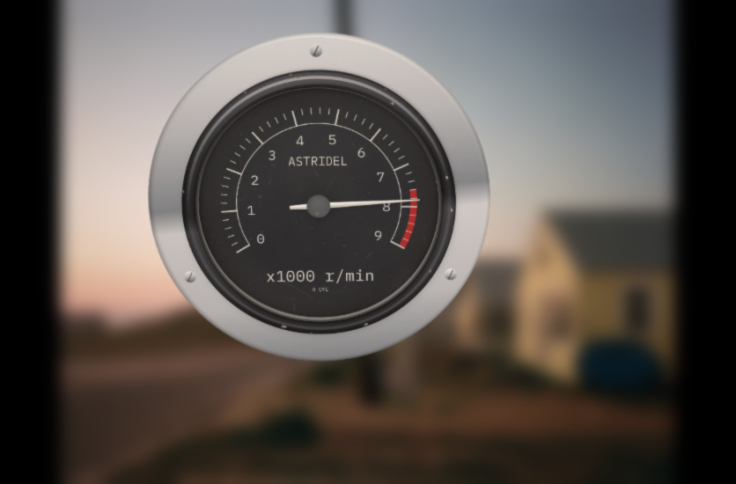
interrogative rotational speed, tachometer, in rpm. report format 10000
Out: 7800
